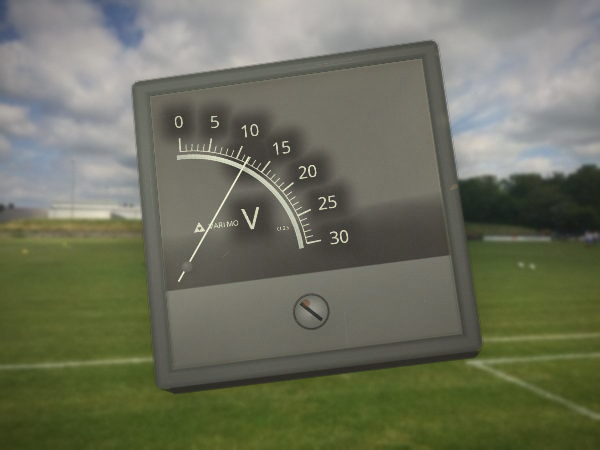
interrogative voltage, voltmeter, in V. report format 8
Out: 12
